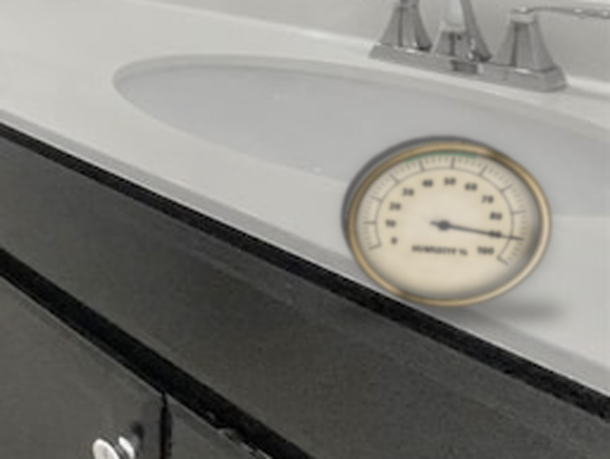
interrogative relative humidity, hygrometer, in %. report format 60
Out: 90
